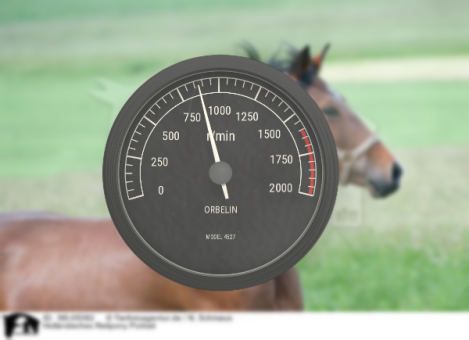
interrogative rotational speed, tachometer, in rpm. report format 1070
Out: 875
